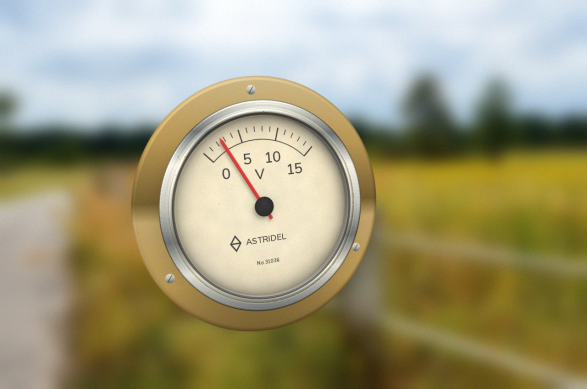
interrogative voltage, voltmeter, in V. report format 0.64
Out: 2.5
